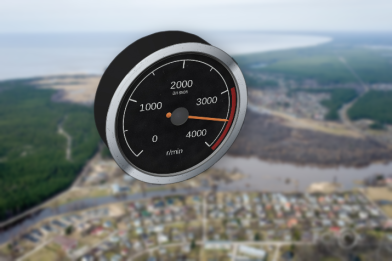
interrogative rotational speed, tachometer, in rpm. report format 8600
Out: 3500
